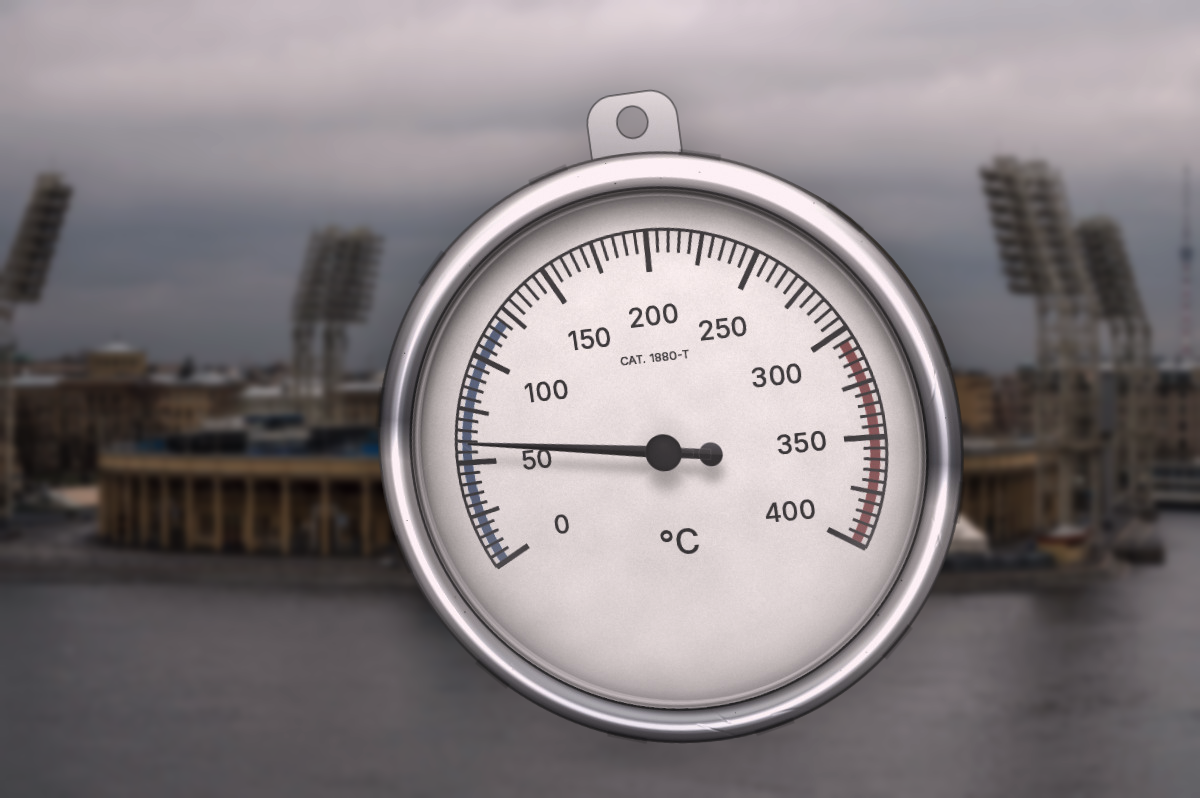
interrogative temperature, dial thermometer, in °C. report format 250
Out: 60
